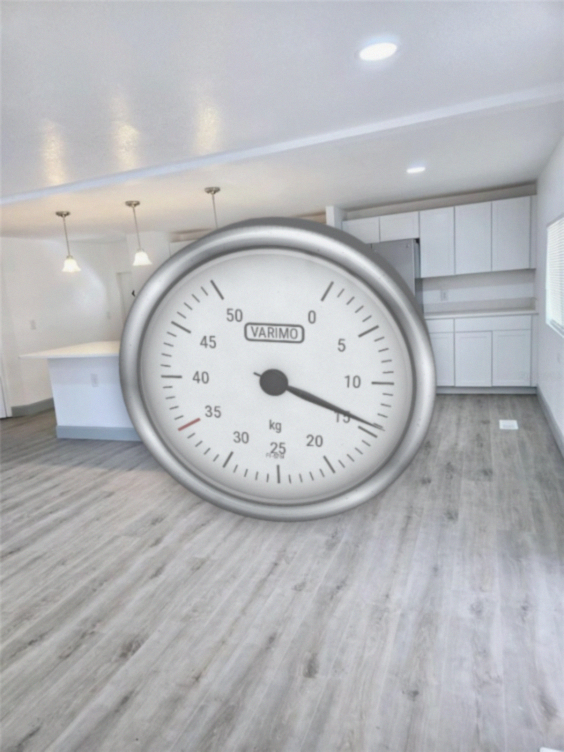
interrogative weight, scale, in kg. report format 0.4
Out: 14
